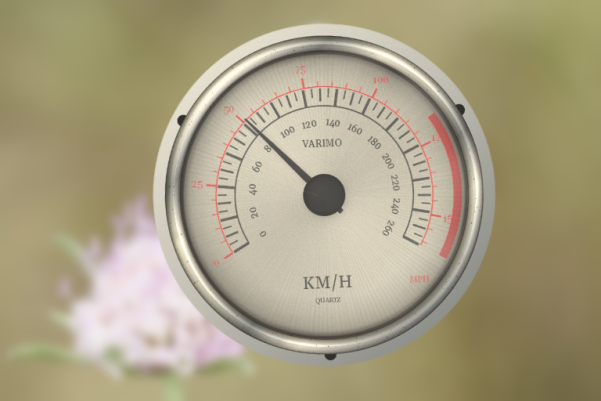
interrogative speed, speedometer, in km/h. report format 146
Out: 82.5
